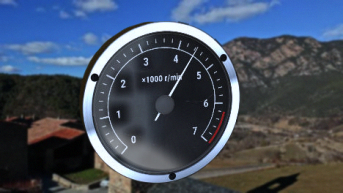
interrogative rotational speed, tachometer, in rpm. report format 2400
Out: 4400
